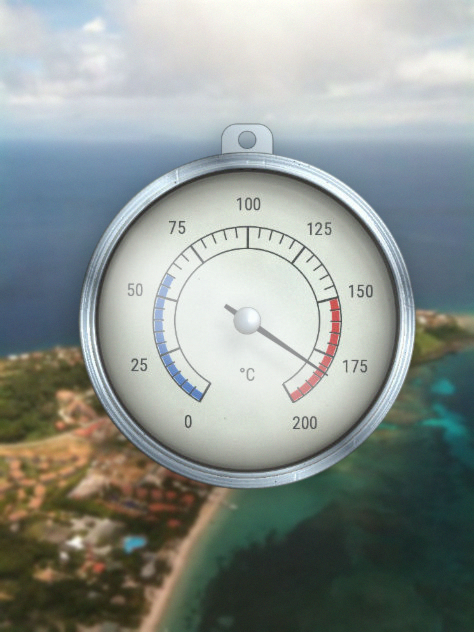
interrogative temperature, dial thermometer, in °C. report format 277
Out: 182.5
